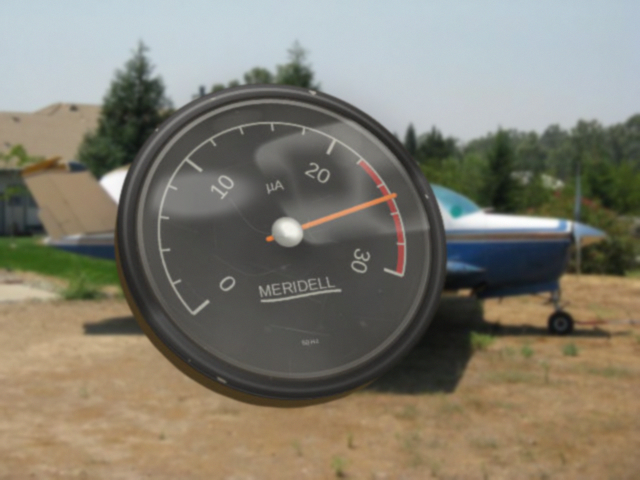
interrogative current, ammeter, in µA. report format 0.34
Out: 25
